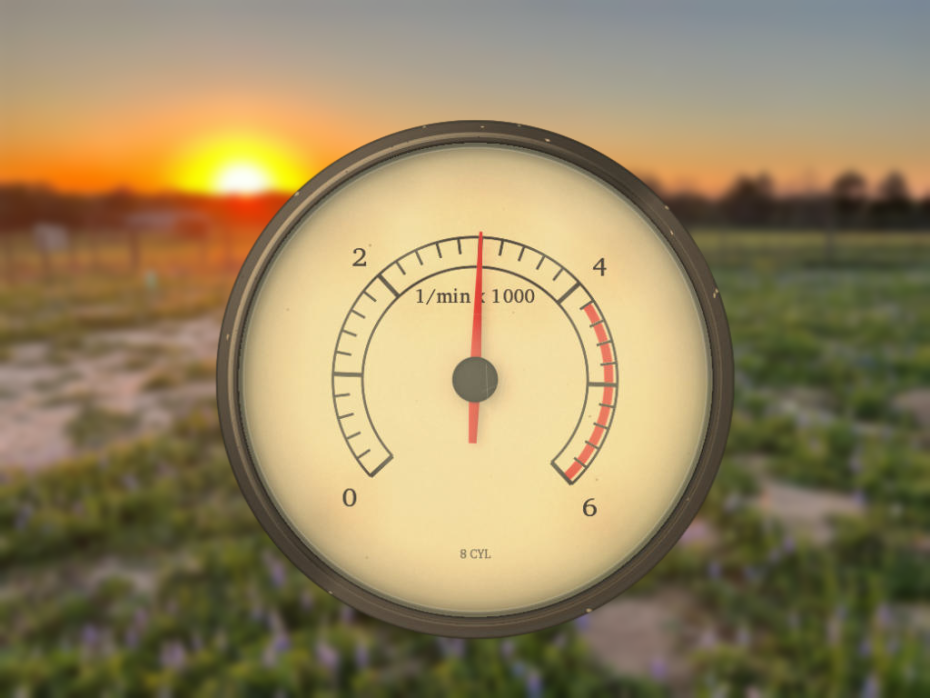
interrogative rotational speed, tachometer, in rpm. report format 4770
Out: 3000
